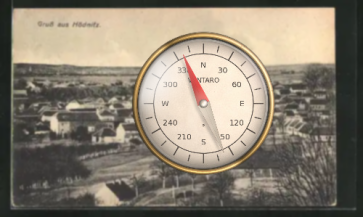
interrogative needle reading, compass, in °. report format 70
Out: 337.5
